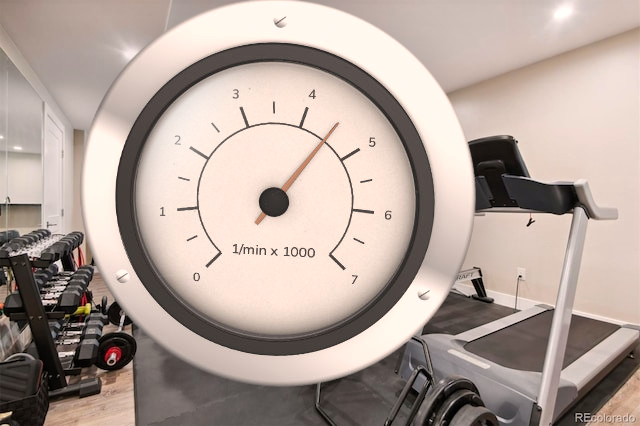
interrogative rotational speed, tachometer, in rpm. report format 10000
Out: 4500
